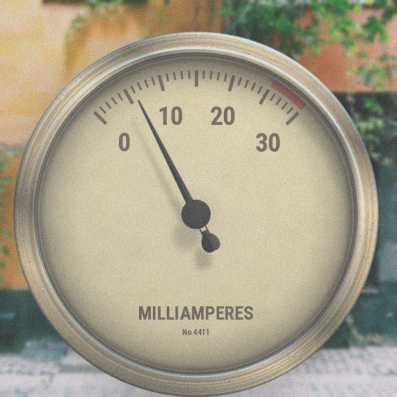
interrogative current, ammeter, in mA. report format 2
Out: 6
